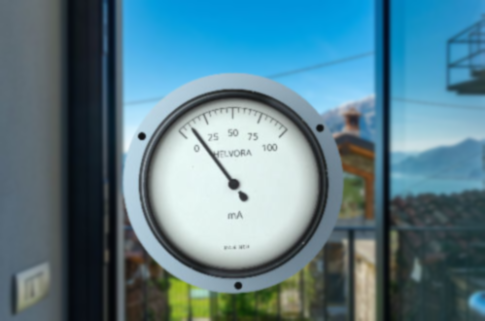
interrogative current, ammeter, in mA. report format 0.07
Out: 10
